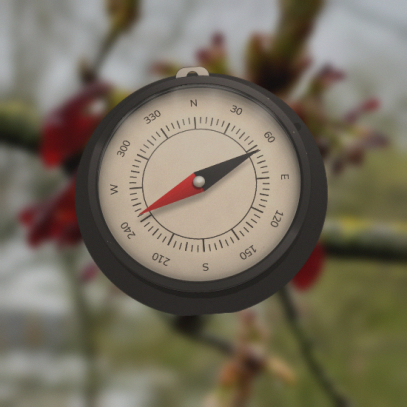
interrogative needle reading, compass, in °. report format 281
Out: 245
